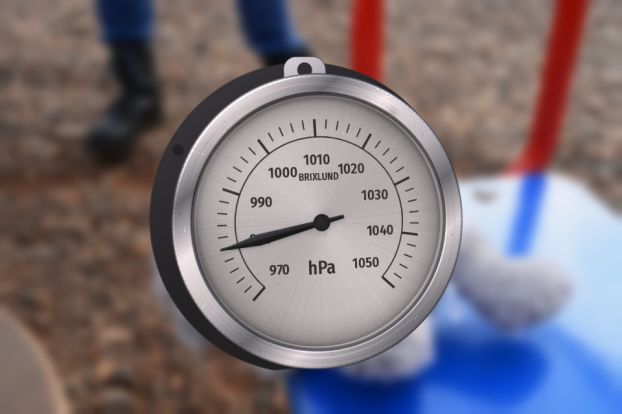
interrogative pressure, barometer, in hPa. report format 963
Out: 980
